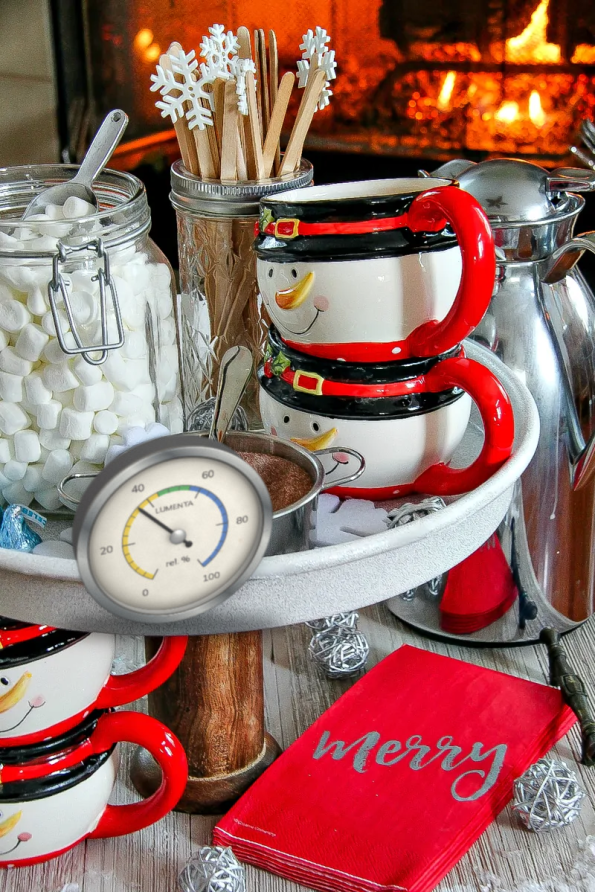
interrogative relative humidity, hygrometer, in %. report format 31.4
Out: 36
